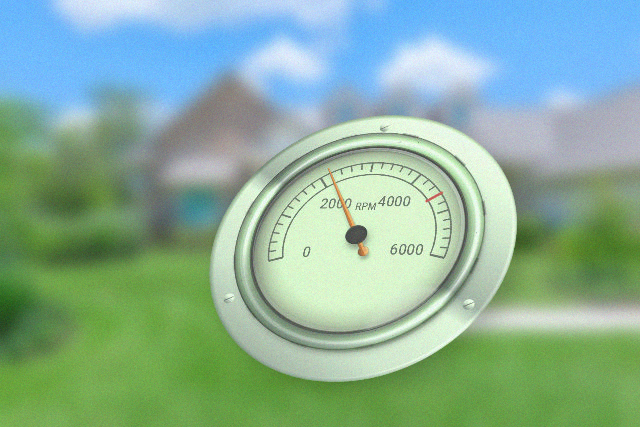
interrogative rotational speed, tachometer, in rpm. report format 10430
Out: 2200
